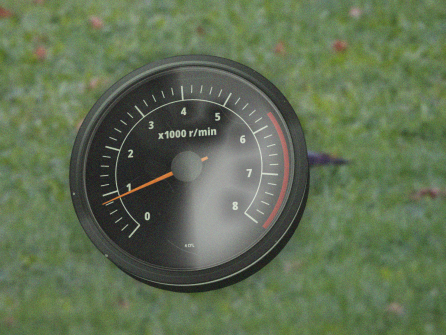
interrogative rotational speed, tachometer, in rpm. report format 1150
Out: 800
